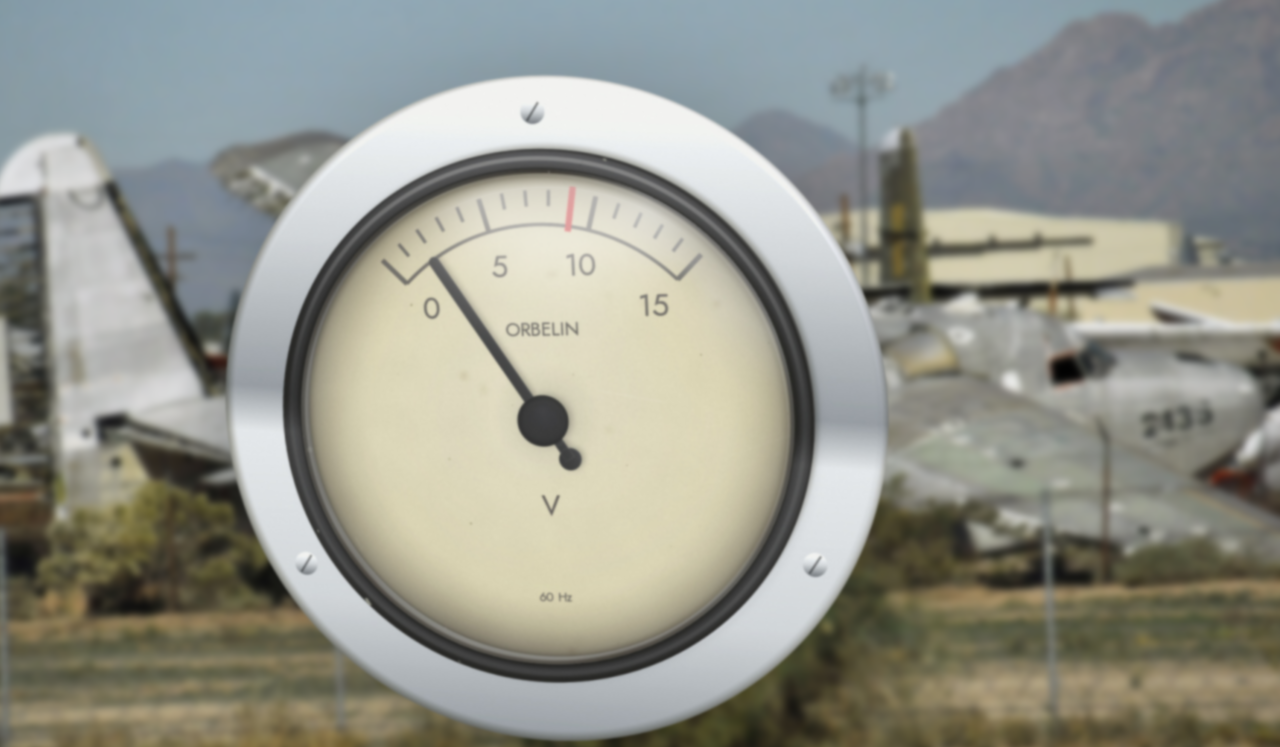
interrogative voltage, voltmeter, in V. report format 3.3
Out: 2
